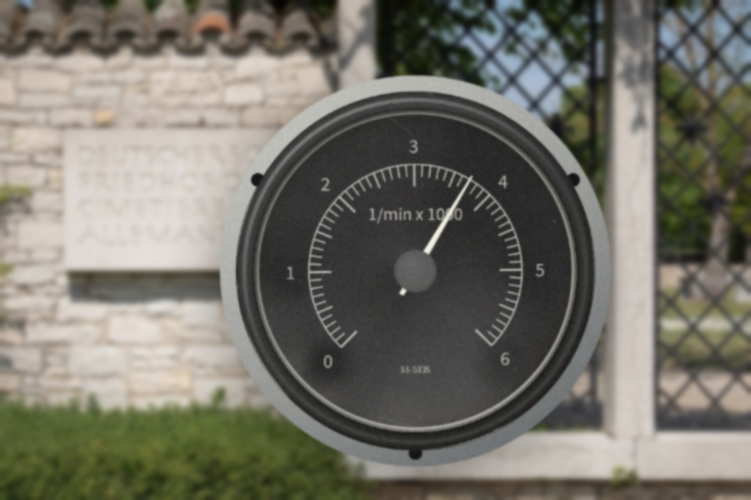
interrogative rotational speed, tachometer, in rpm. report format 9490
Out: 3700
